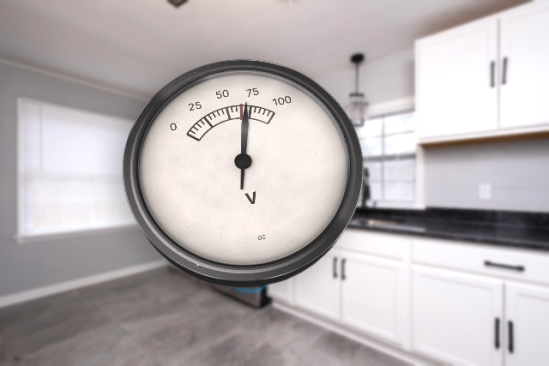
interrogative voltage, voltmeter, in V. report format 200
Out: 70
